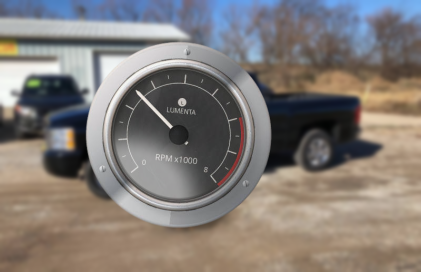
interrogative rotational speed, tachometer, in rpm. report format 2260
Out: 2500
